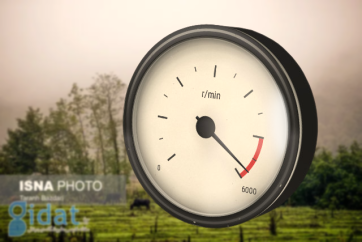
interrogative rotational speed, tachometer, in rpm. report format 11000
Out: 5750
